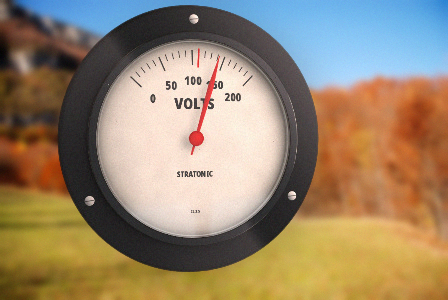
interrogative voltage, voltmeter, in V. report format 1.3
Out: 140
